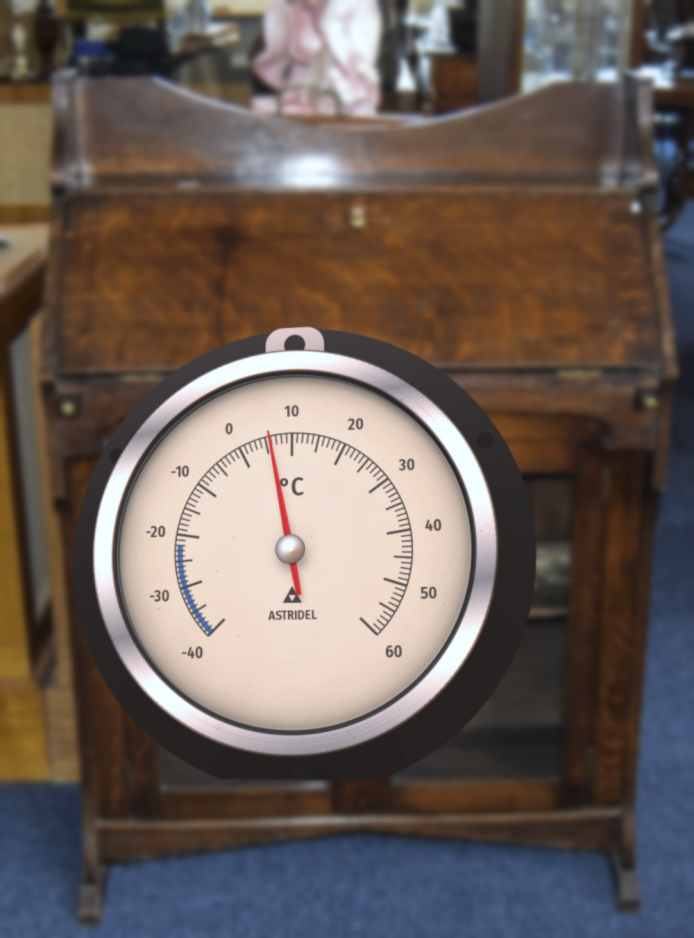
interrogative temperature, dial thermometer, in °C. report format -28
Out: 6
